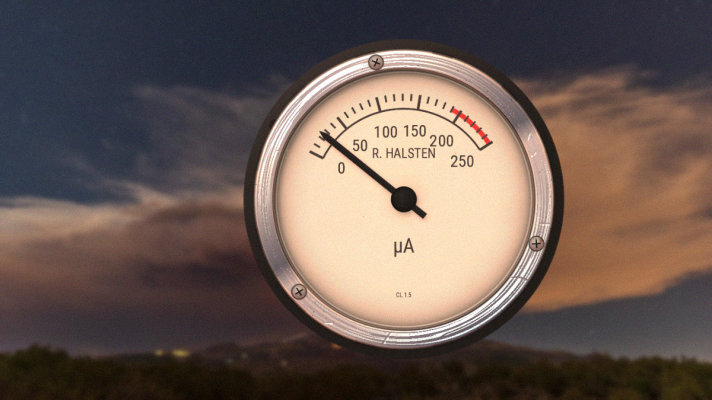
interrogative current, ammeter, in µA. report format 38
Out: 25
